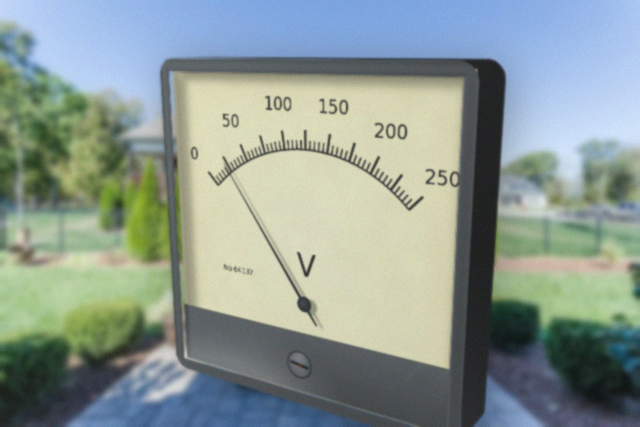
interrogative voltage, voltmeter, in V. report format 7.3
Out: 25
